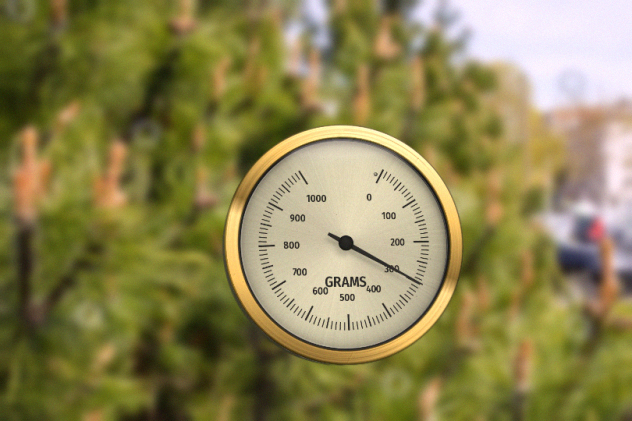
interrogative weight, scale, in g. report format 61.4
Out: 300
